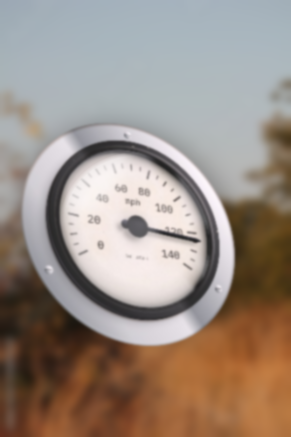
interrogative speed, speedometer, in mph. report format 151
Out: 125
